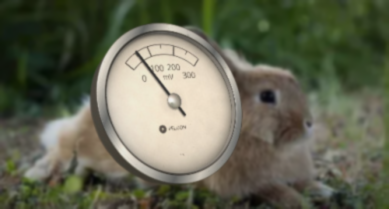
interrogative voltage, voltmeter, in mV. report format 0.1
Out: 50
